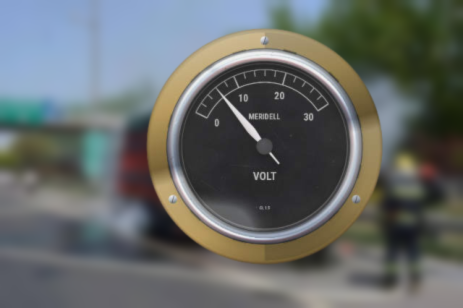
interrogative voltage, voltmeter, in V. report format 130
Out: 6
